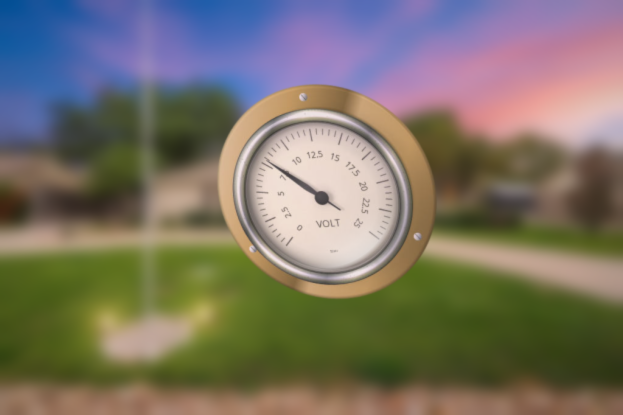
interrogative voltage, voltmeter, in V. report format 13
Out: 8
